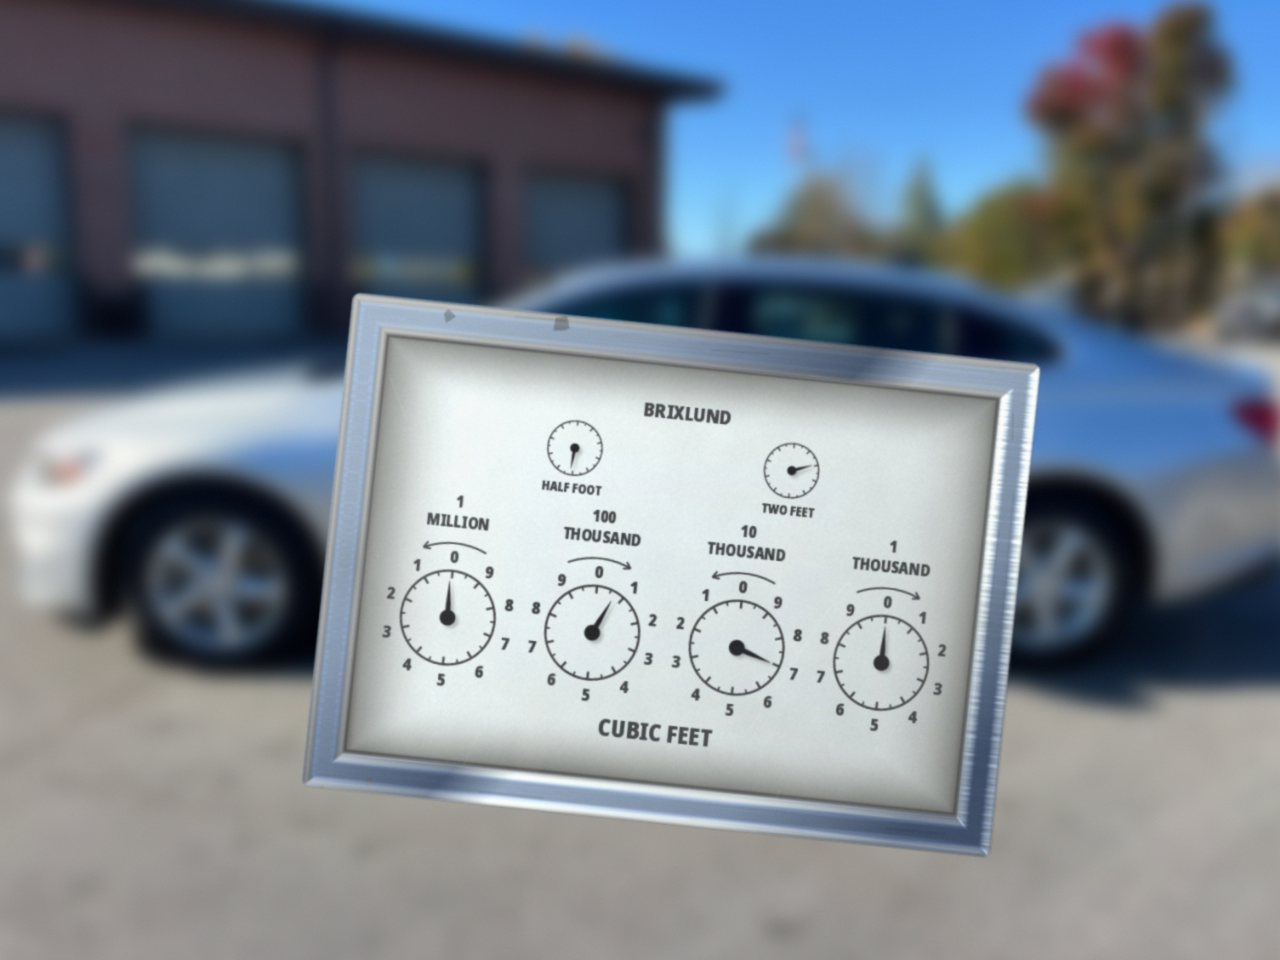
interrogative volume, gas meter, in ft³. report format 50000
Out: 7000
